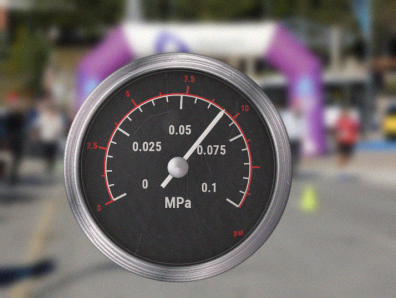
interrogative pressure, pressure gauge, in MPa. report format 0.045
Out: 0.065
